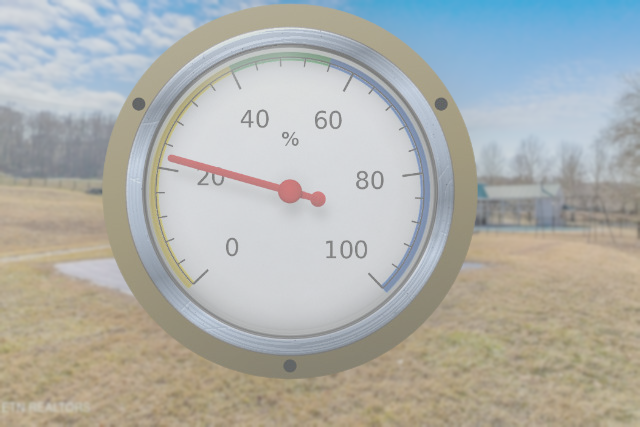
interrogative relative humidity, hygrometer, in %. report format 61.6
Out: 22
